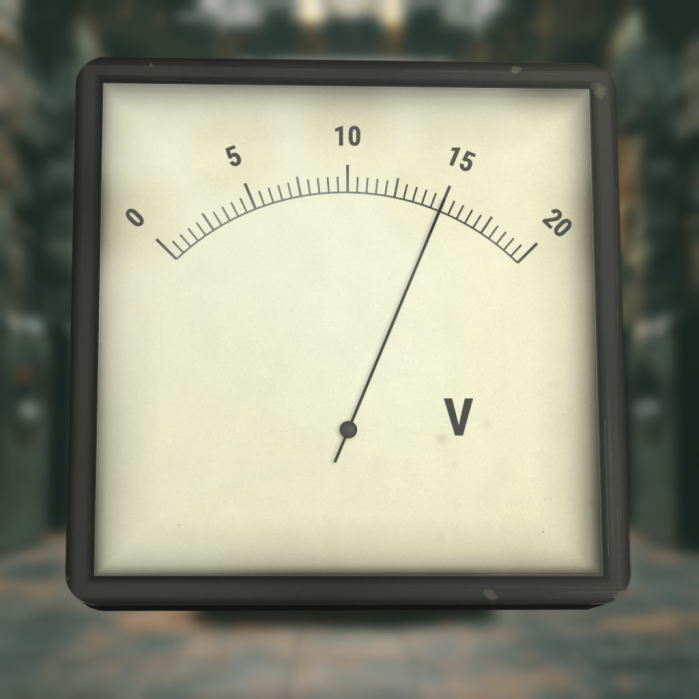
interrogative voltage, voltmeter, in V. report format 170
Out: 15
